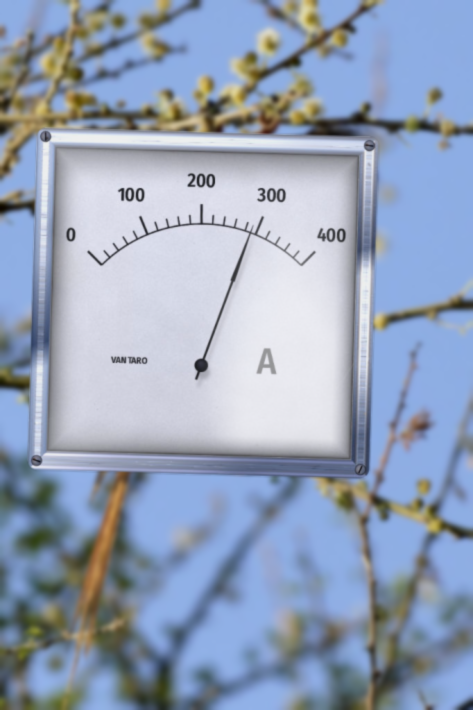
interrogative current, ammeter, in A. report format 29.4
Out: 290
